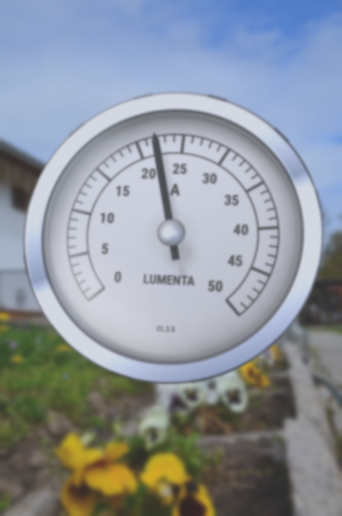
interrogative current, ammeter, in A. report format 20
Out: 22
